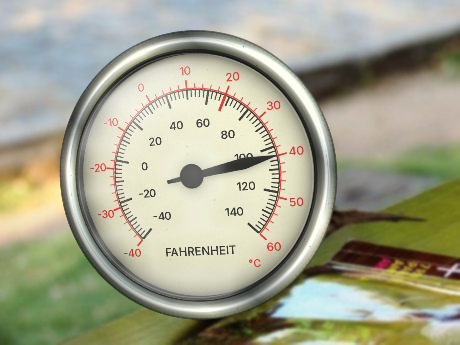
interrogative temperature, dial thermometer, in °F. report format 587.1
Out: 104
